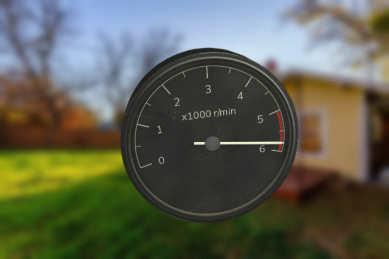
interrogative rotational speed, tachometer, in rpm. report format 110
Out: 5750
